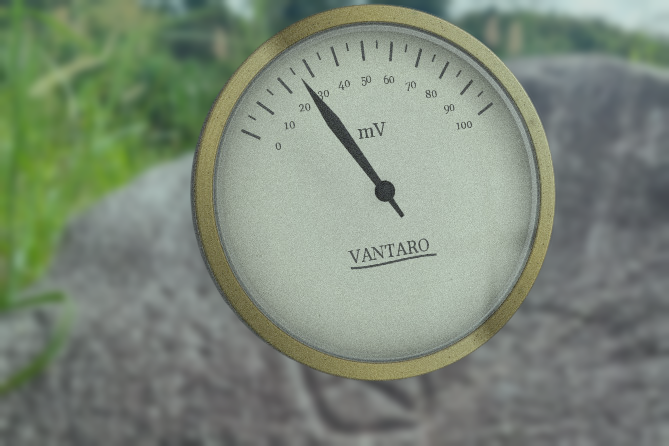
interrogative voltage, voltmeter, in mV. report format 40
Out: 25
